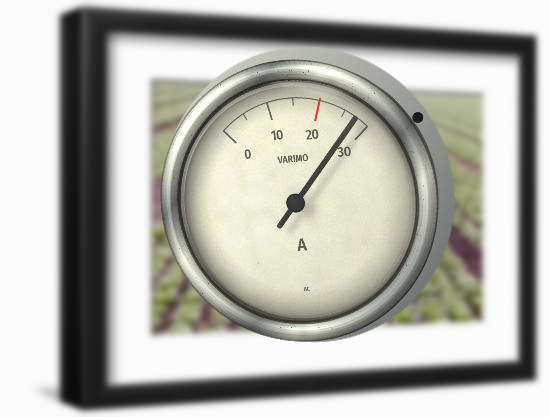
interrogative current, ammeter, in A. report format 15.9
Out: 27.5
